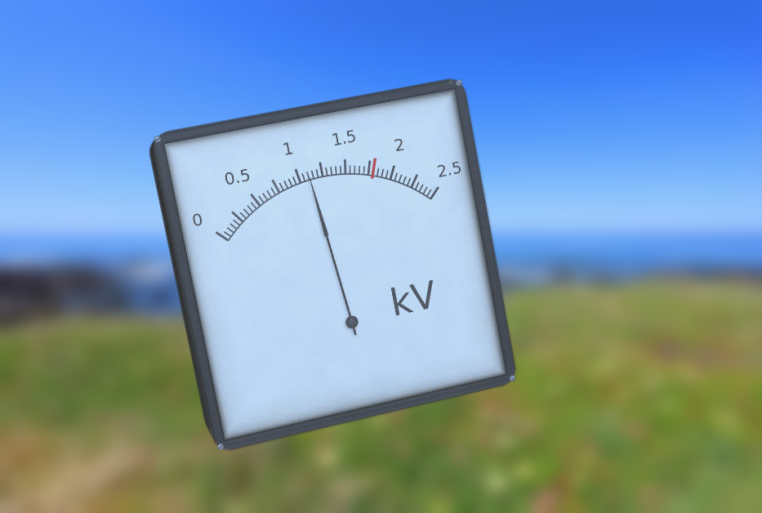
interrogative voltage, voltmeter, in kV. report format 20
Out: 1.1
